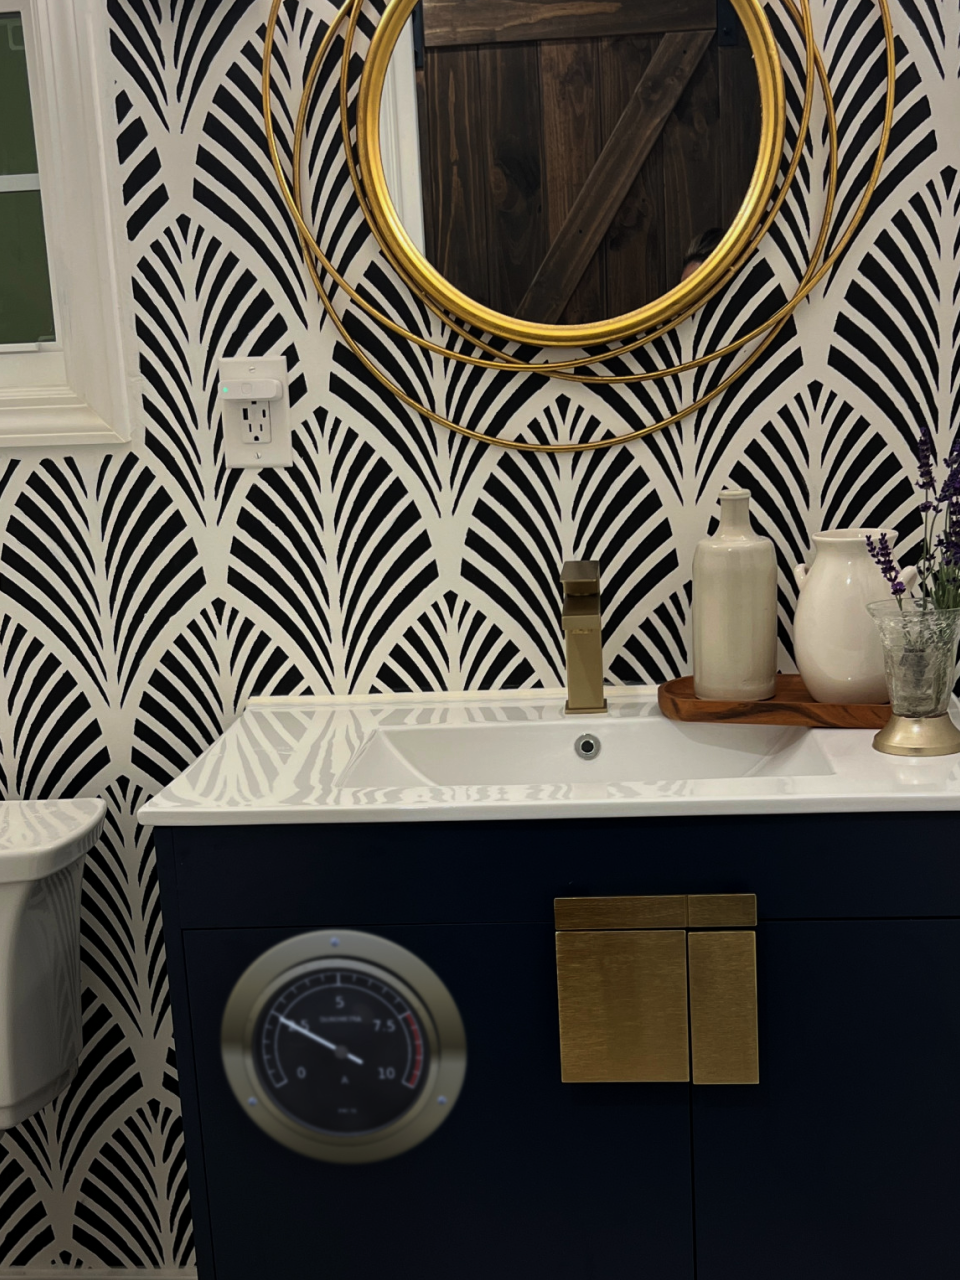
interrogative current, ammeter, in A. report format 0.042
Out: 2.5
